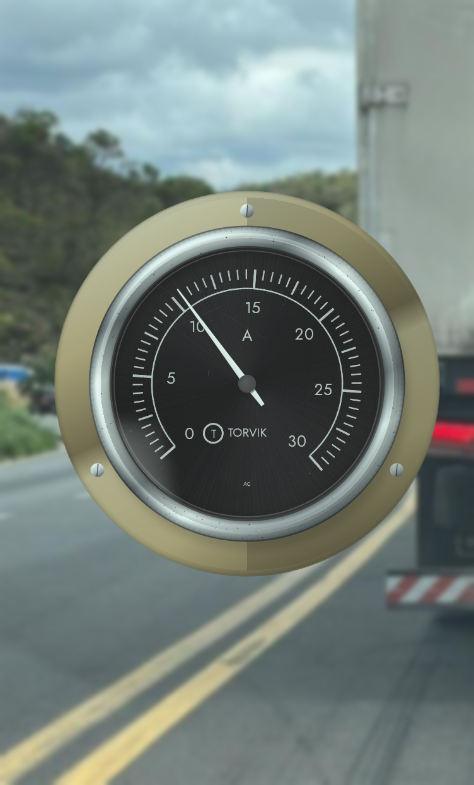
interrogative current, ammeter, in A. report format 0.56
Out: 10.5
